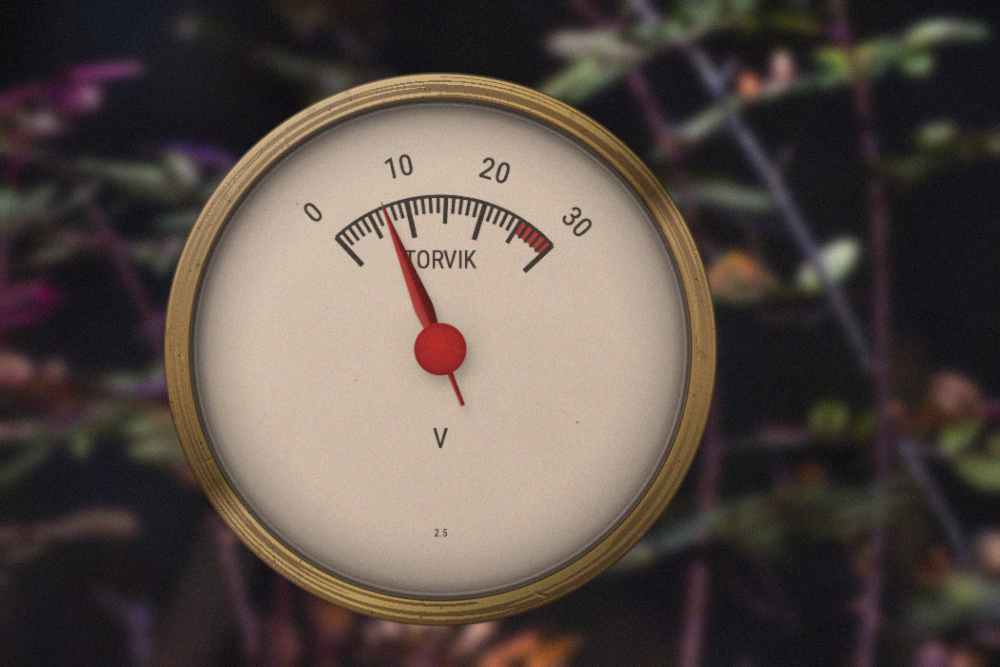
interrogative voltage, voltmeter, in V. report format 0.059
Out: 7
